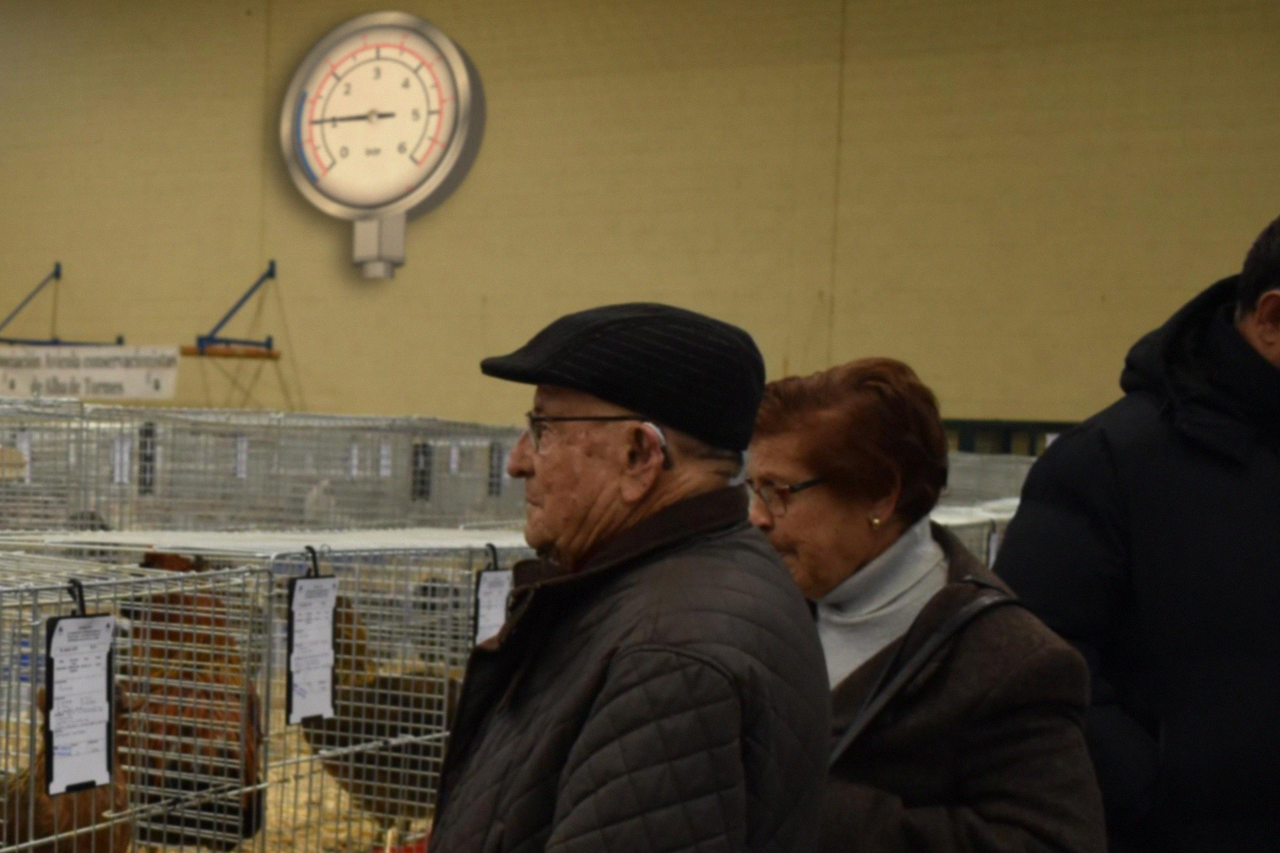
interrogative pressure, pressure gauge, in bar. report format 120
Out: 1
